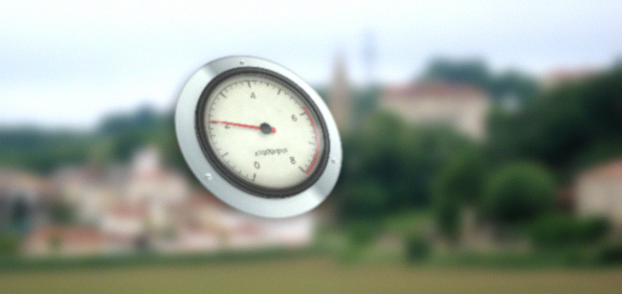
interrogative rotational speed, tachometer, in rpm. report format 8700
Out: 2000
